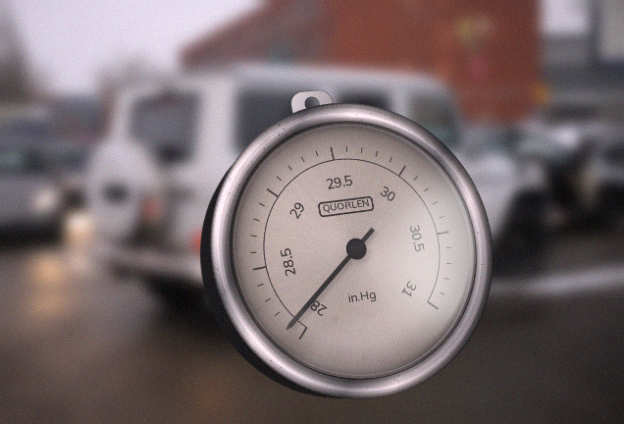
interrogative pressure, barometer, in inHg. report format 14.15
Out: 28.1
